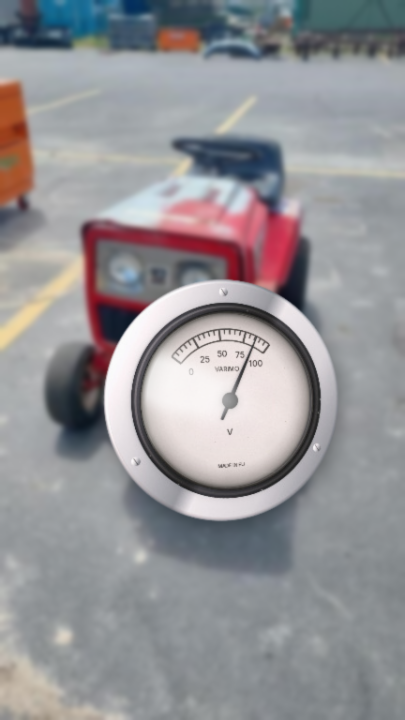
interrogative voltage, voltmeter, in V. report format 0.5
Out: 85
